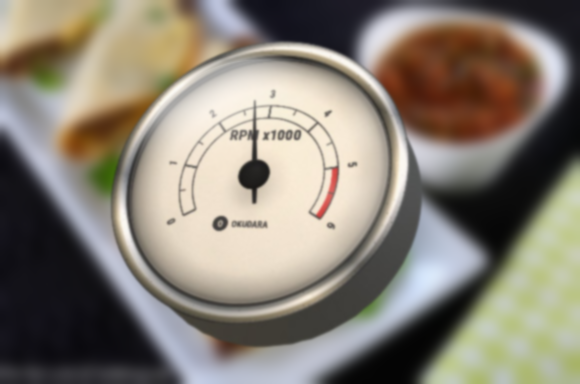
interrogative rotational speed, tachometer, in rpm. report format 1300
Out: 2750
